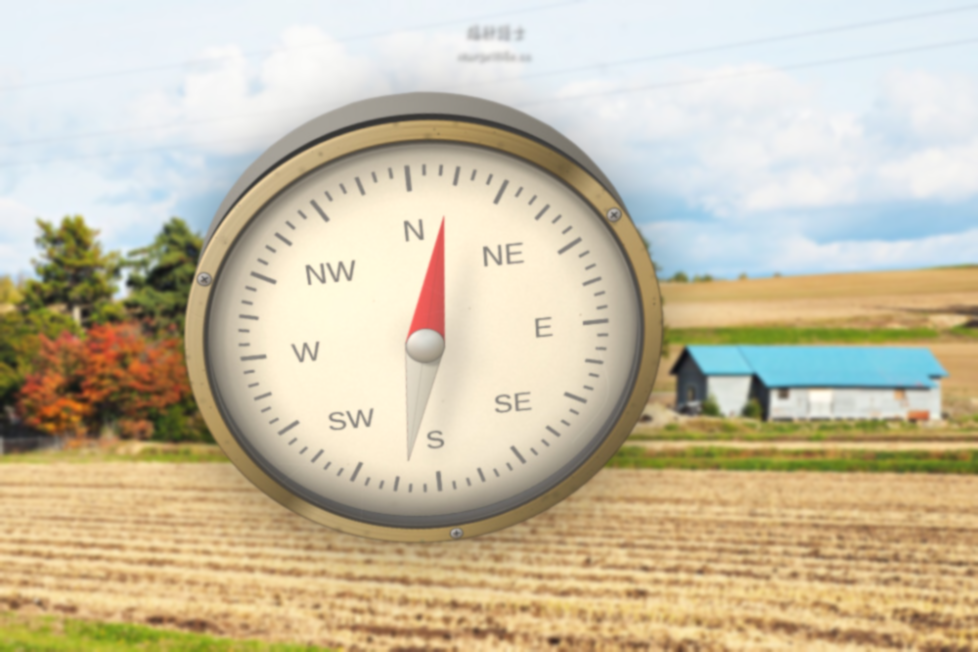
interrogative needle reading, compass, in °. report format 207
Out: 12.5
